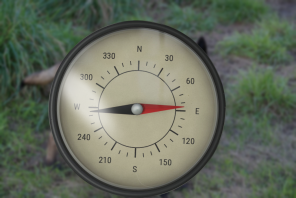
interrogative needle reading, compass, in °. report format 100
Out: 85
